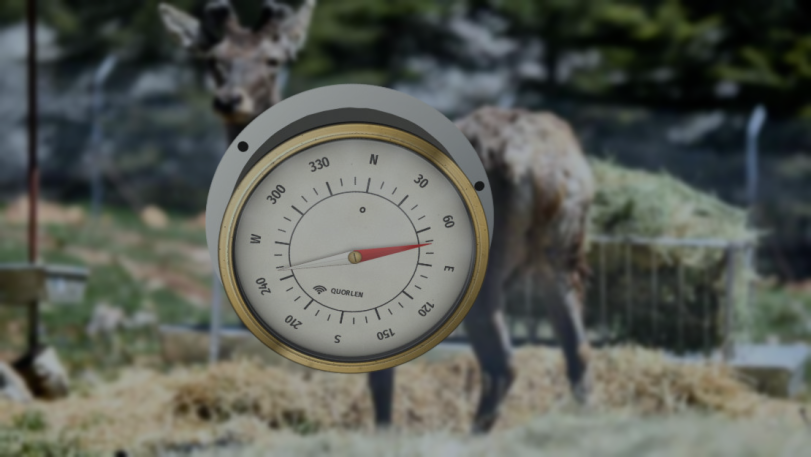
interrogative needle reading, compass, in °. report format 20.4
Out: 70
